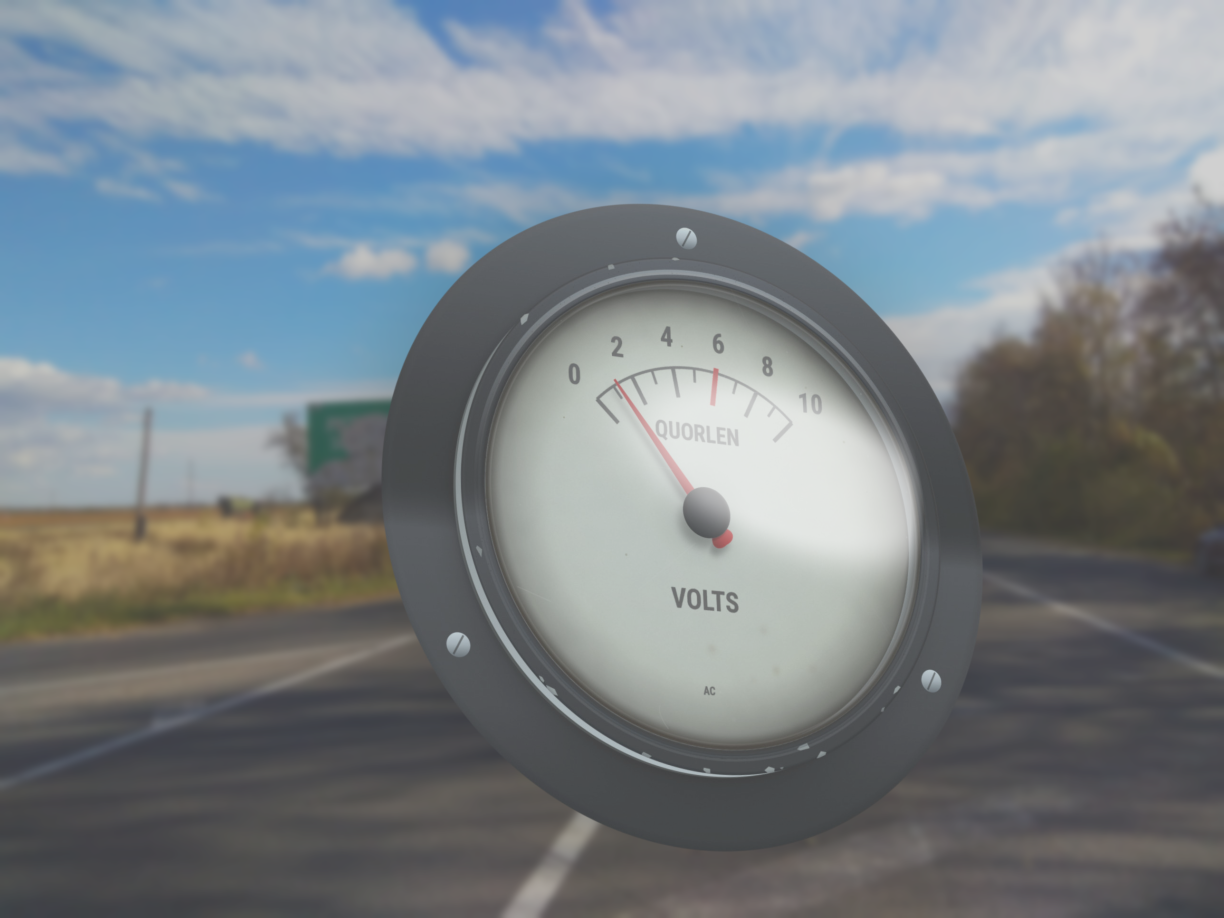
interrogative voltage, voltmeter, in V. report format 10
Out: 1
